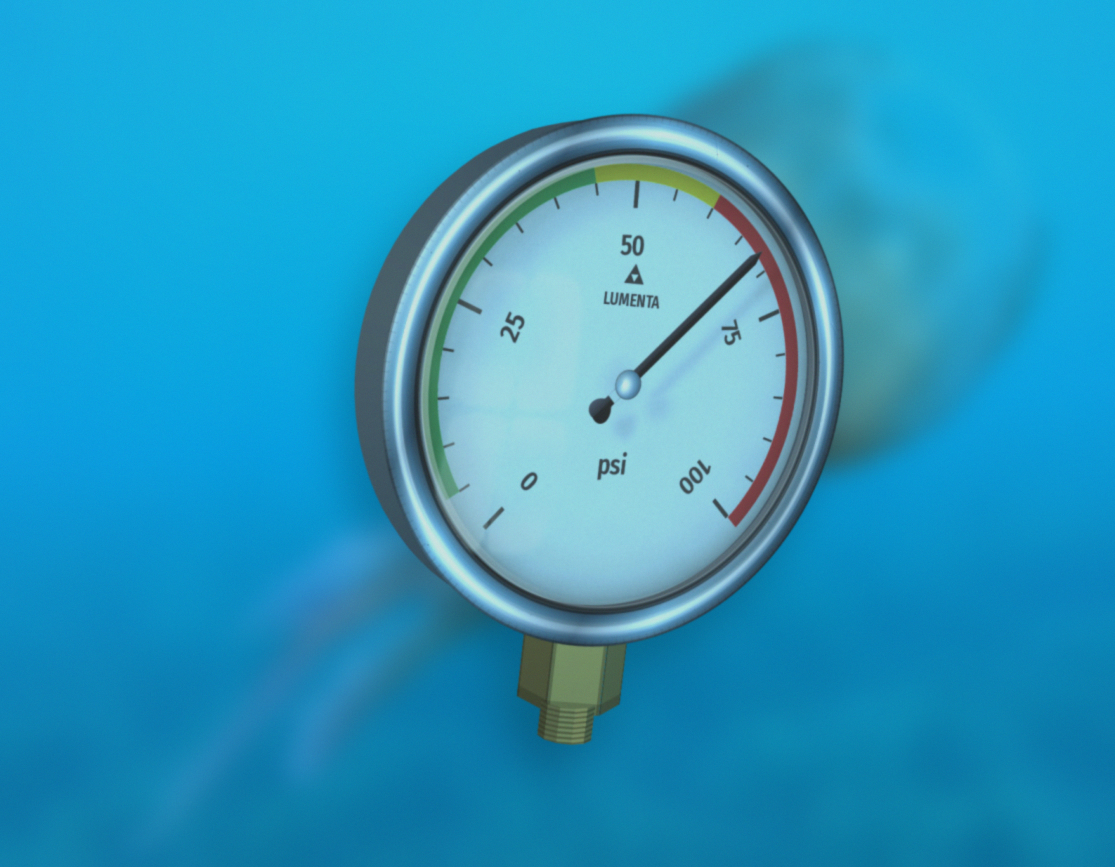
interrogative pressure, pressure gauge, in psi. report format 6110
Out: 67.5
